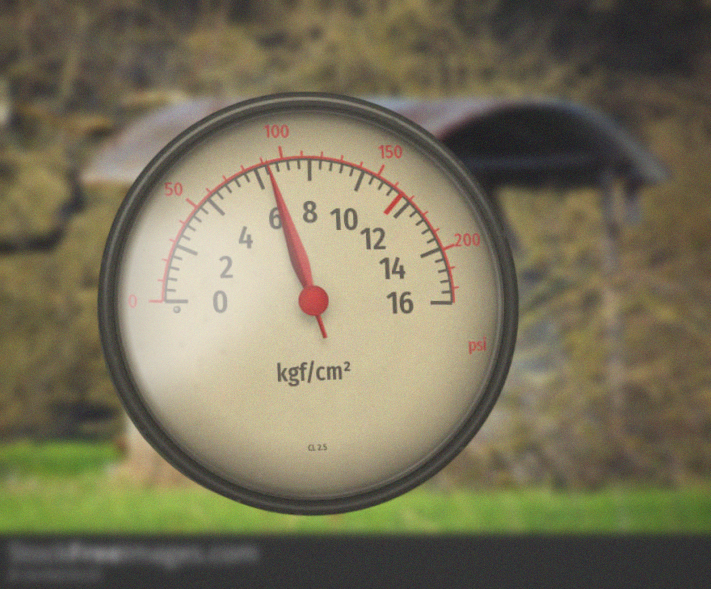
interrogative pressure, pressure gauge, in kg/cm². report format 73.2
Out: 6.4
